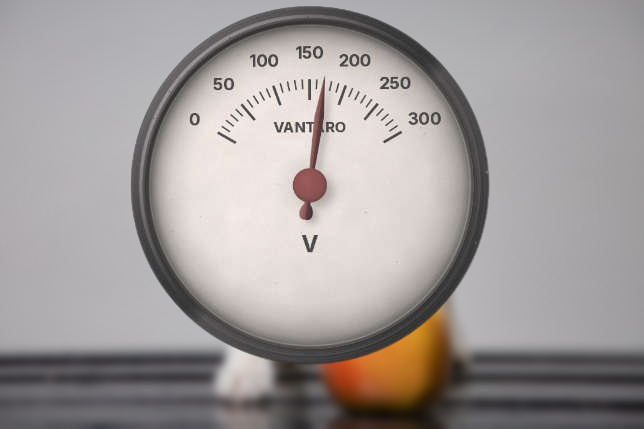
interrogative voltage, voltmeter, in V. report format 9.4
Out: 170
